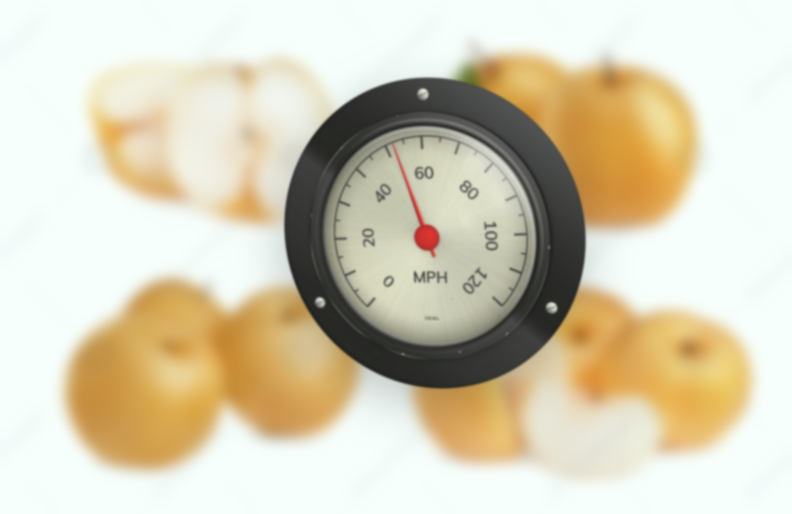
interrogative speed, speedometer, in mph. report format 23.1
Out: 52.5
